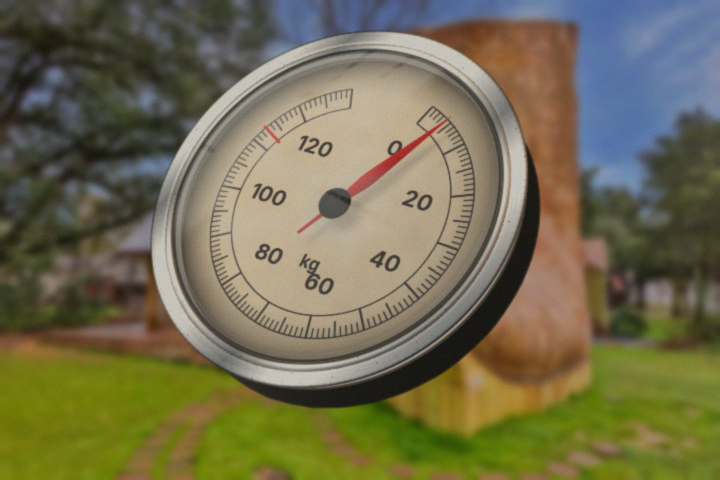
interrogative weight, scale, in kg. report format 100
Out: 5
